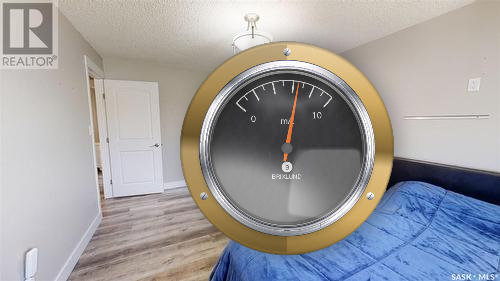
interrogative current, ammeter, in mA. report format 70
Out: 6.5
